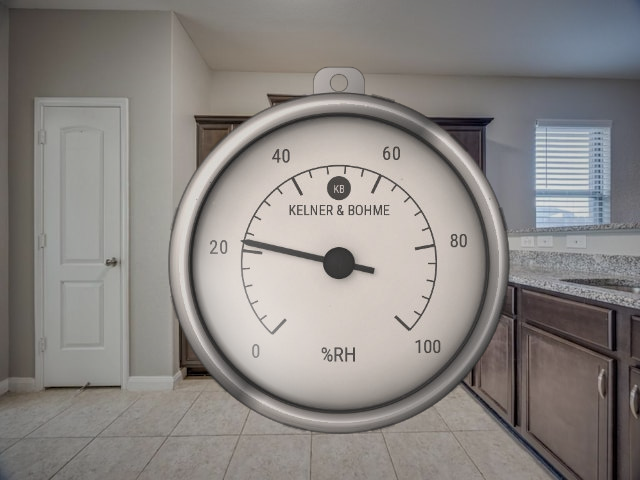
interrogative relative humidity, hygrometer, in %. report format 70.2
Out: 22
